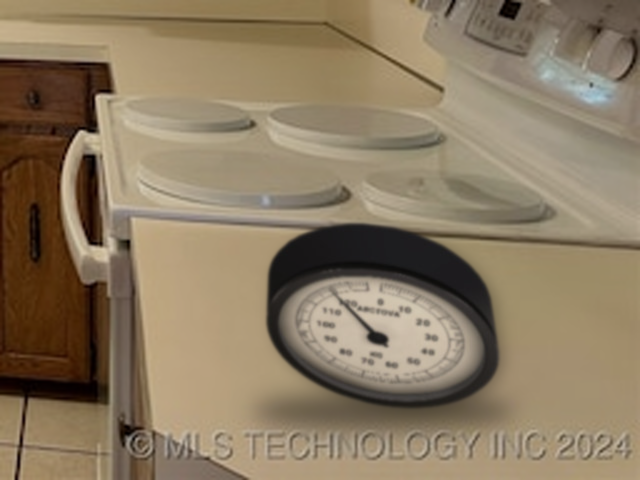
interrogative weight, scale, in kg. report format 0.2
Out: 120
